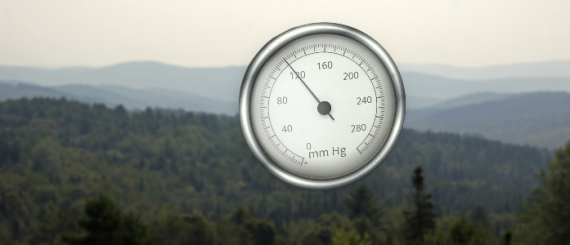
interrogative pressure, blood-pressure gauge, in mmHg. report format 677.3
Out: 120
